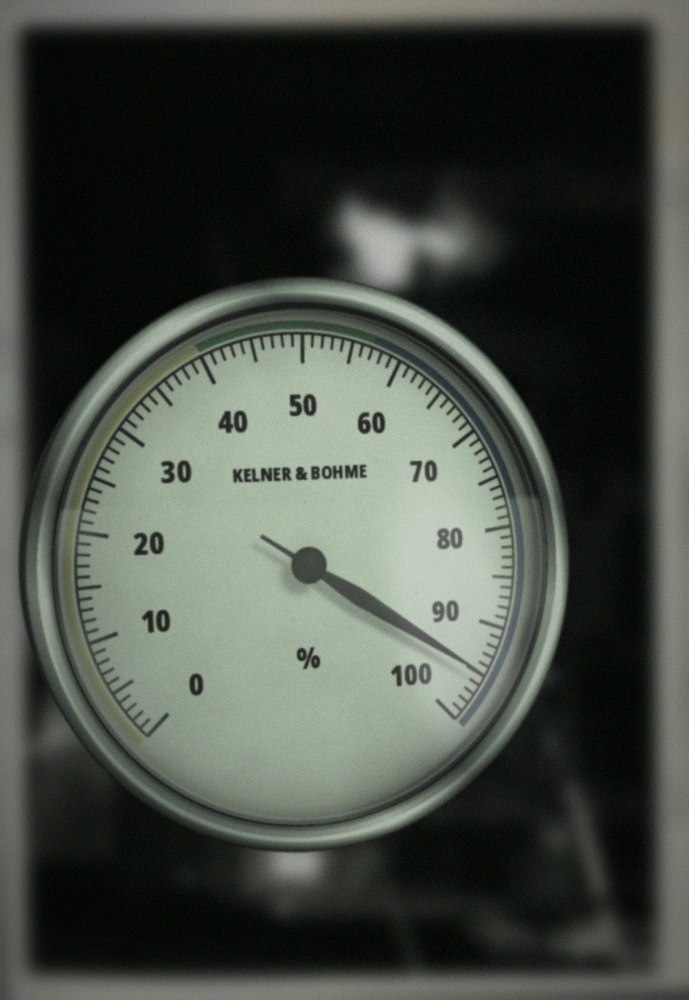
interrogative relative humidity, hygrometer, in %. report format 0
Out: 95
